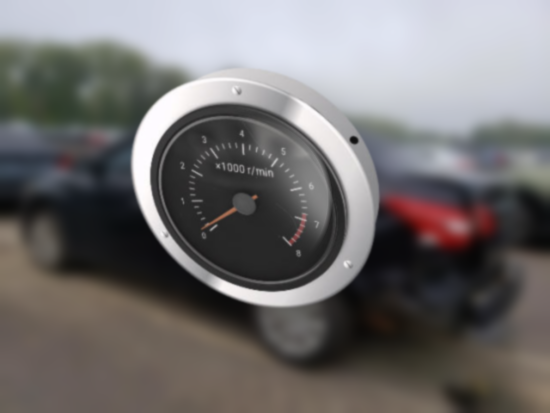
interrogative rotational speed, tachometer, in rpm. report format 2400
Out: 200
